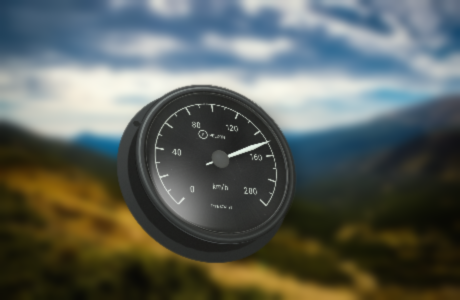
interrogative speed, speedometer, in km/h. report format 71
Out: 150
